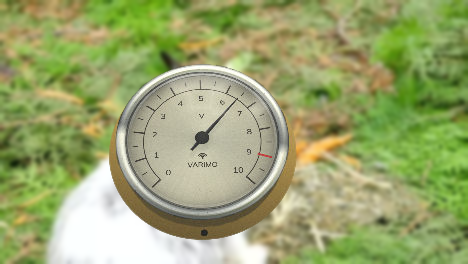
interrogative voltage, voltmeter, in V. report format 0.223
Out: 6.5
